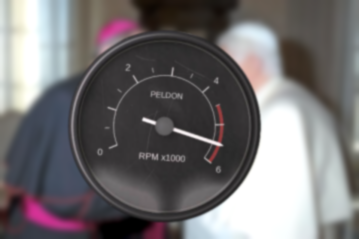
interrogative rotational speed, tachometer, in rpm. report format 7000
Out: 5500
